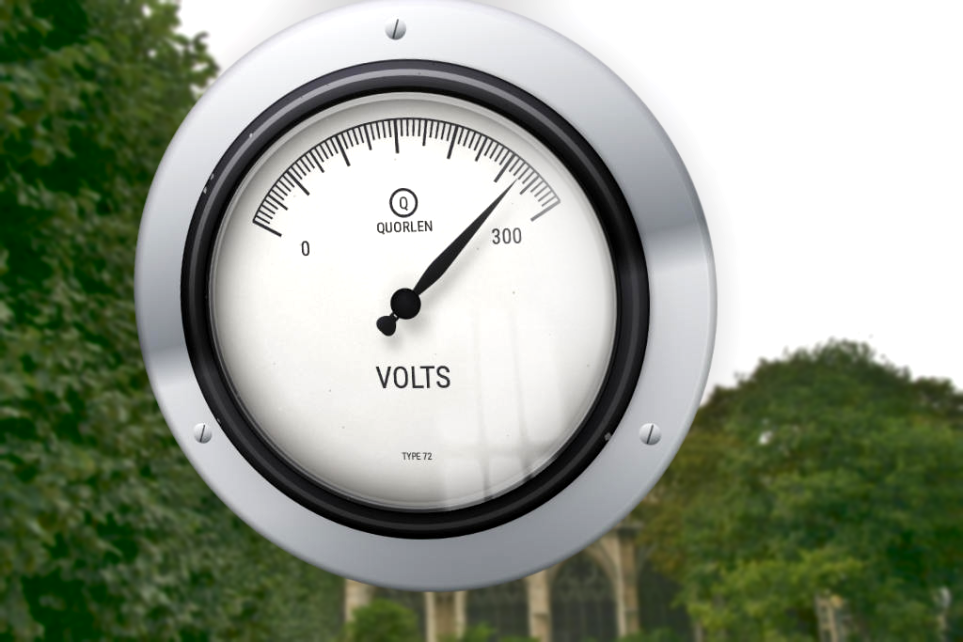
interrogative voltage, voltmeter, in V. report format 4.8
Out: 265
